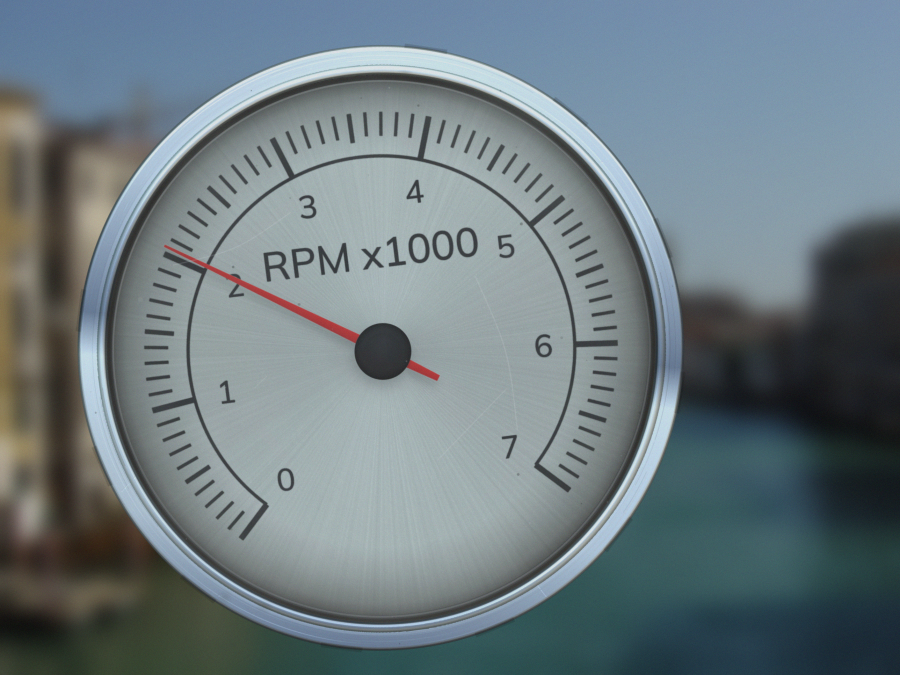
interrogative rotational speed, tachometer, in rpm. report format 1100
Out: 2050
